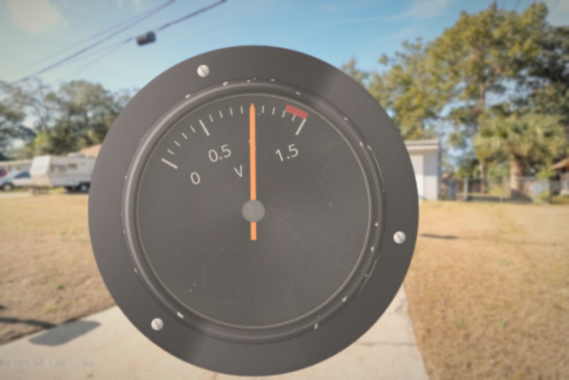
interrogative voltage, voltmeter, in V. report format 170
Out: 1
